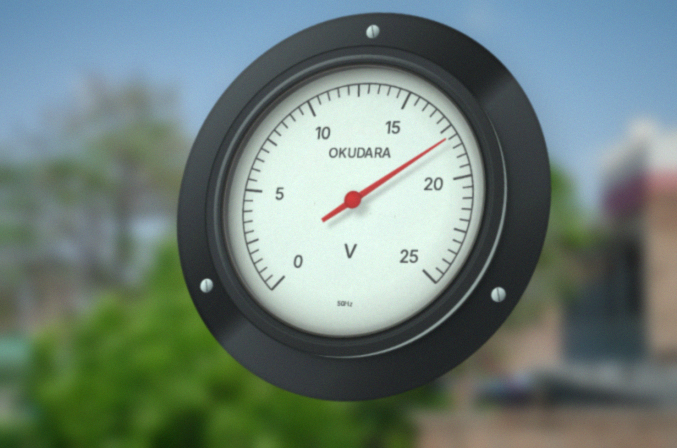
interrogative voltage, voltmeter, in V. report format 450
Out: 18
